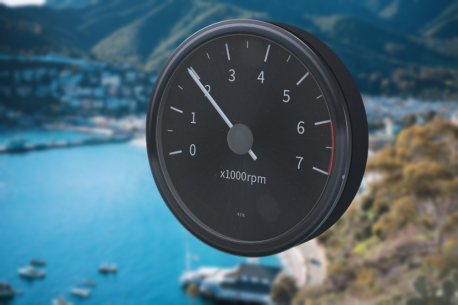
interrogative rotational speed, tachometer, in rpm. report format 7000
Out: 2000
